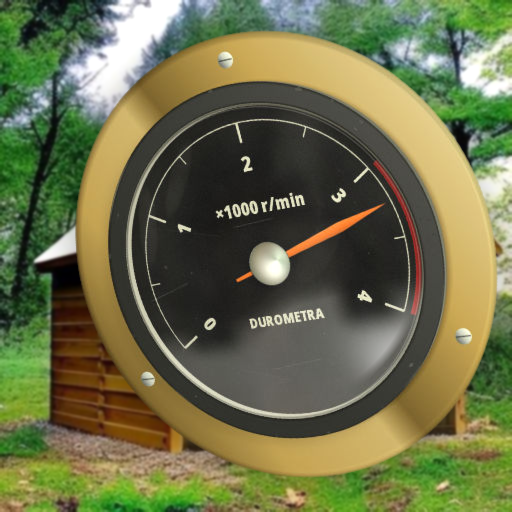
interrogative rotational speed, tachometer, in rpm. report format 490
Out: 3250
